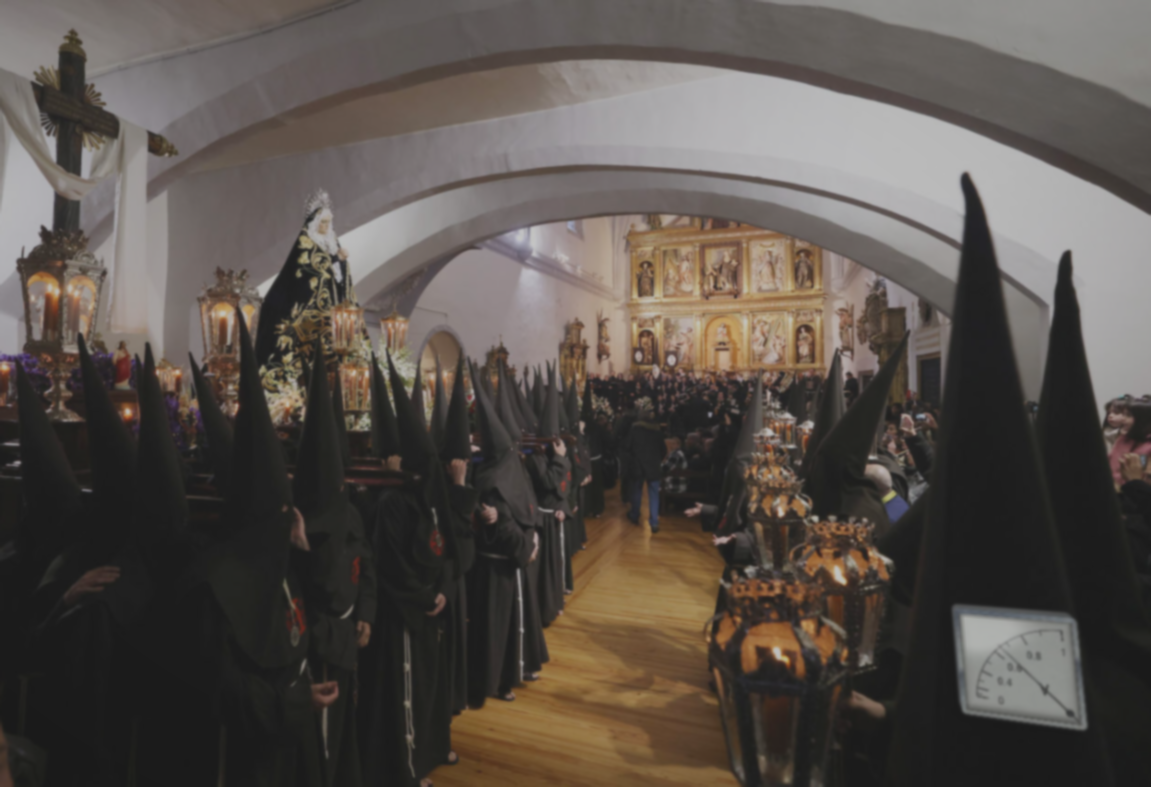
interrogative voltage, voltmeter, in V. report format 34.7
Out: 0.65
